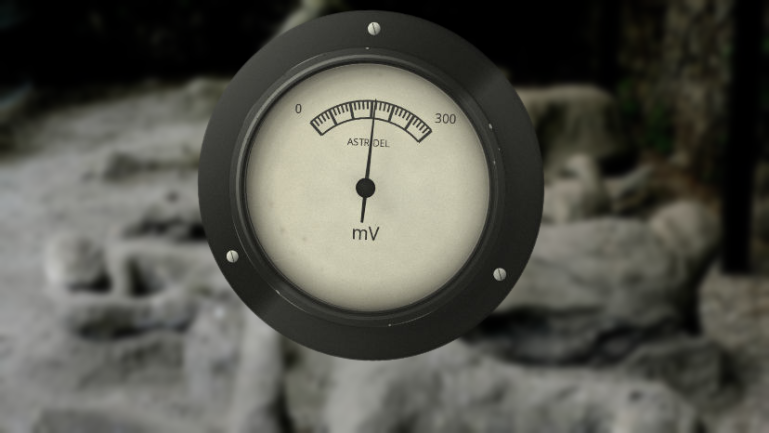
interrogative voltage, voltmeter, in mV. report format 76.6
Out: 160
